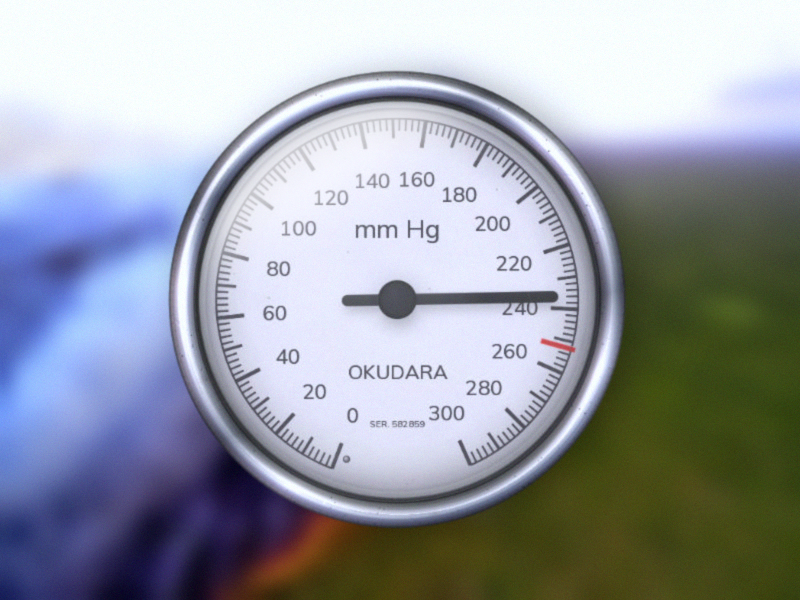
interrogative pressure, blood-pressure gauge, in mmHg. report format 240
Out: 236
